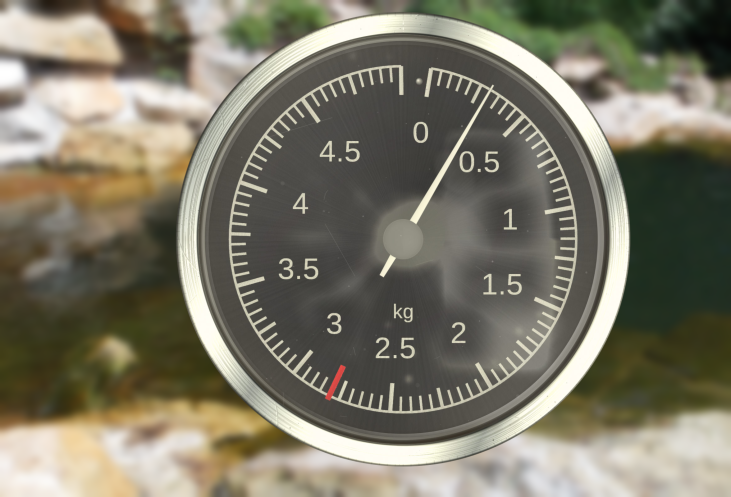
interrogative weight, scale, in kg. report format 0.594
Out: 0.3
